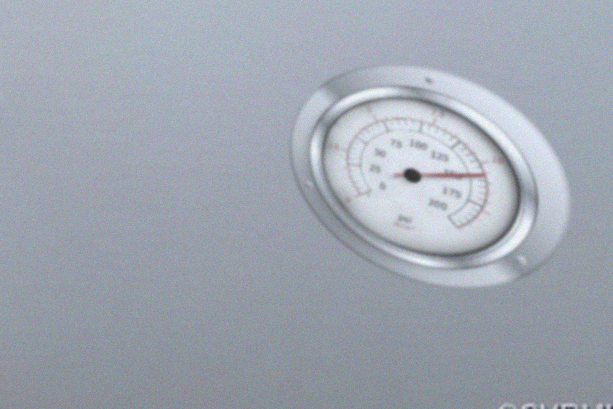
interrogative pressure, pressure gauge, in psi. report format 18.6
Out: 150
